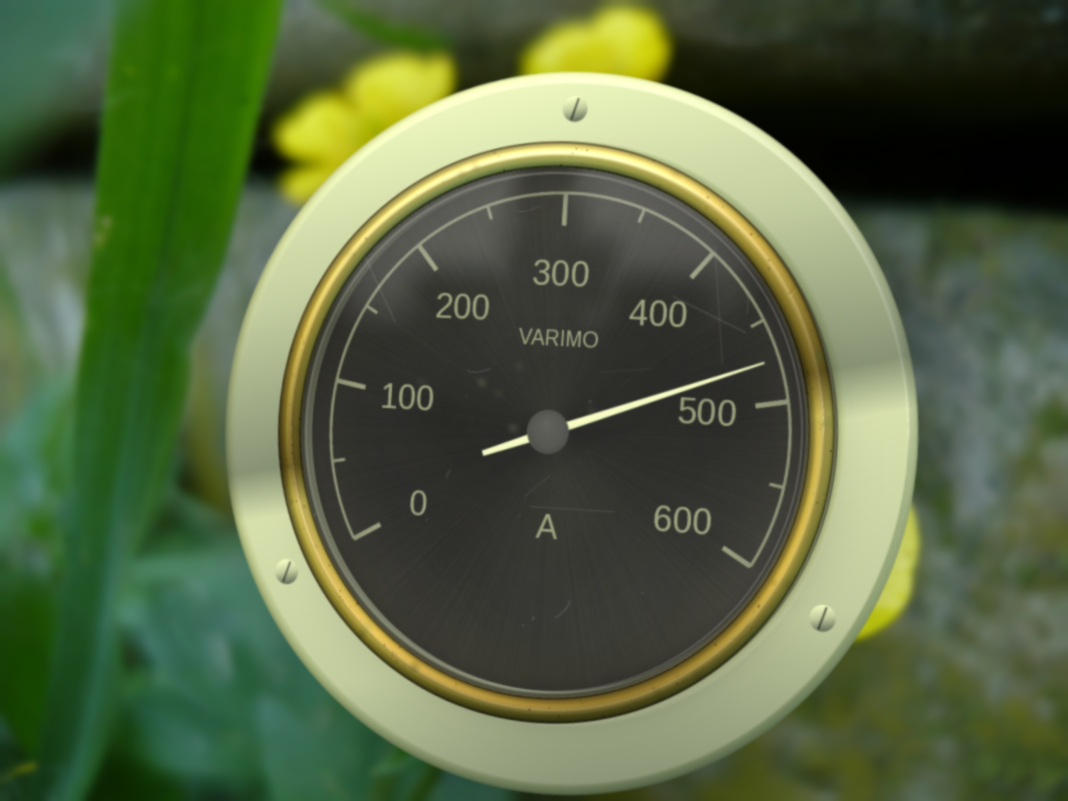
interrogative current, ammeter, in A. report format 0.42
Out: 475
